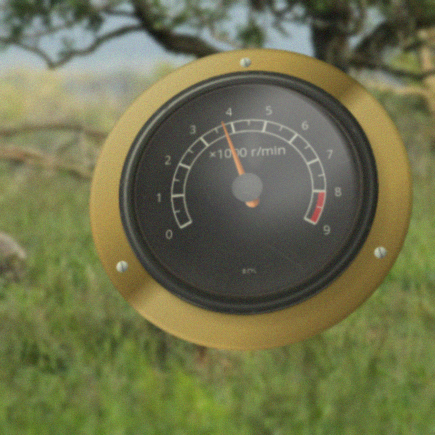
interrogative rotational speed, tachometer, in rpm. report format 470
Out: 3750
